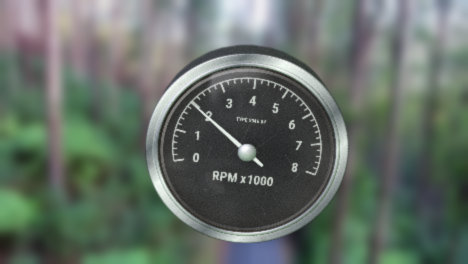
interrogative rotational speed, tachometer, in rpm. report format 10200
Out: 2000
